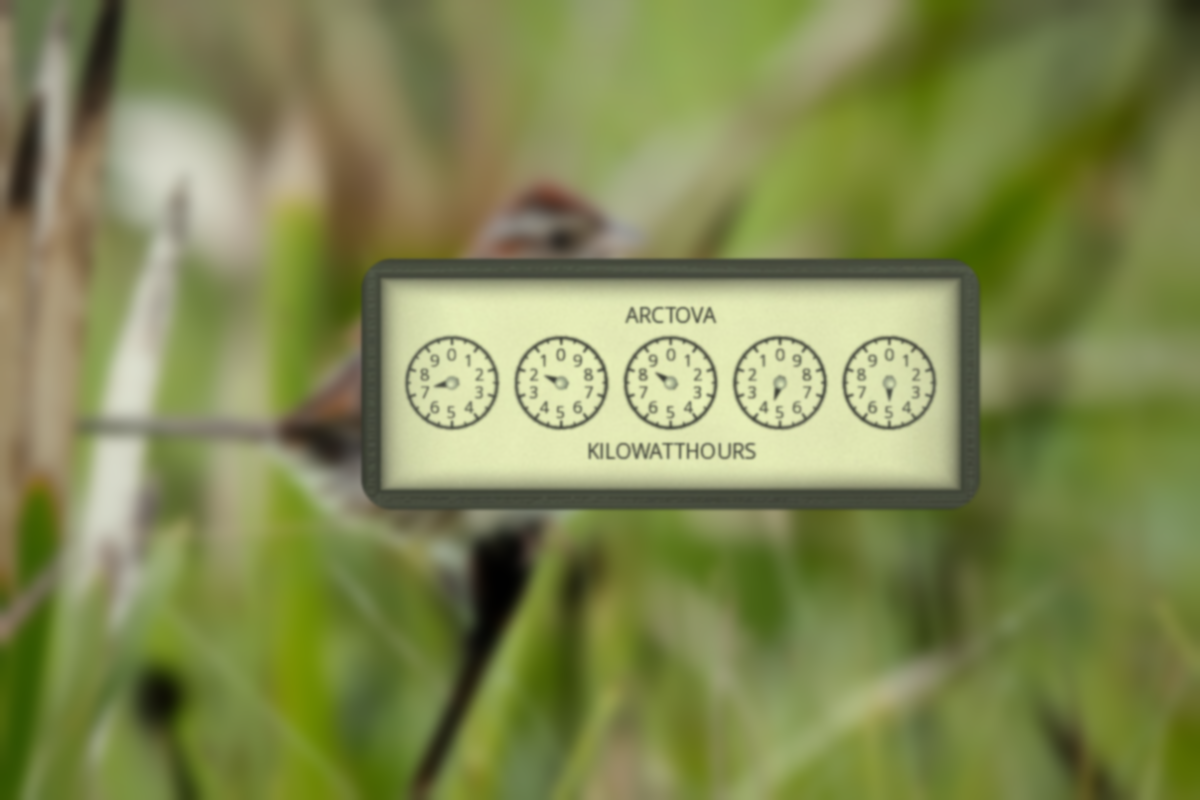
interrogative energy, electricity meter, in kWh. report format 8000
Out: 71845
